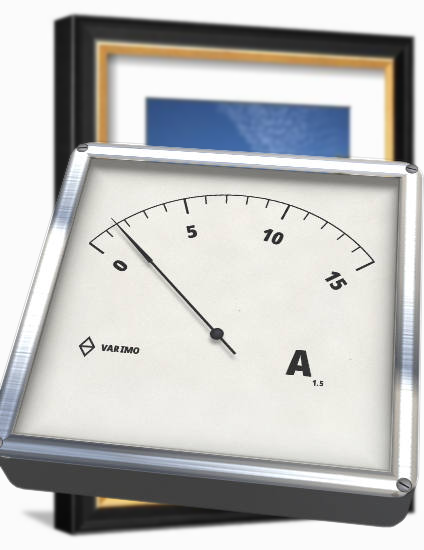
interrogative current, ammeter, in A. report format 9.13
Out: 1.5
